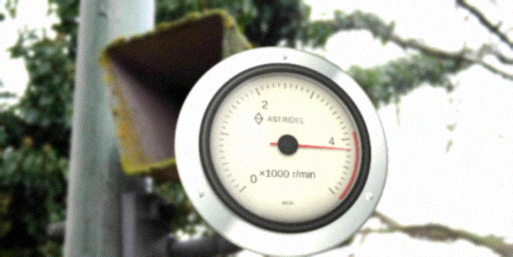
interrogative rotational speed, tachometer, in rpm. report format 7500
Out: 4200
